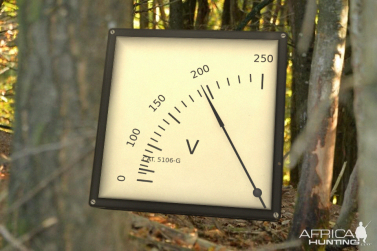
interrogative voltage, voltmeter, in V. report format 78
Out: 195
